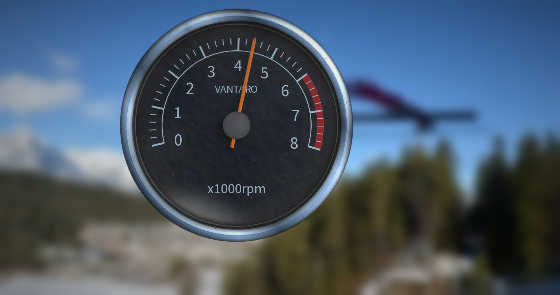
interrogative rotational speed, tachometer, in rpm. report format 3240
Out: 4400
